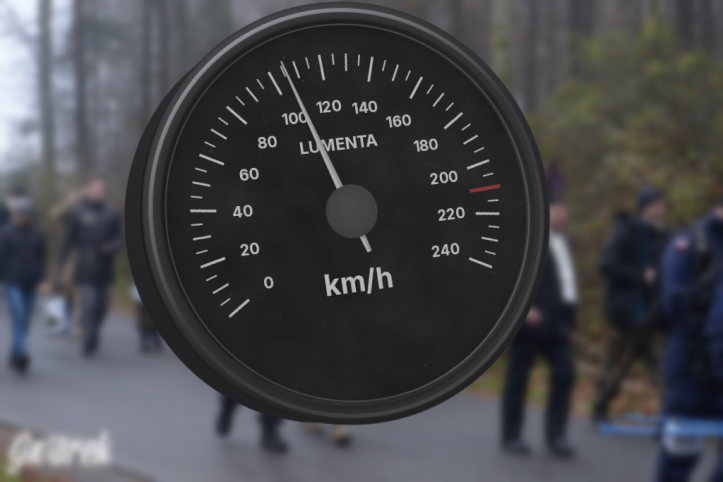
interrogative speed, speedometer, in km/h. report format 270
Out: 105
